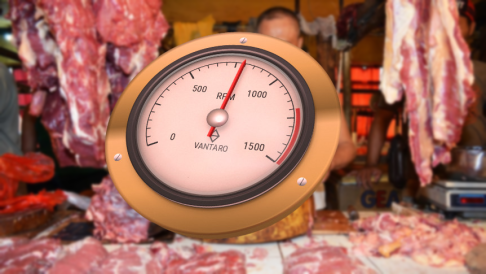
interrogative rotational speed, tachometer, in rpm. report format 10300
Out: 800
